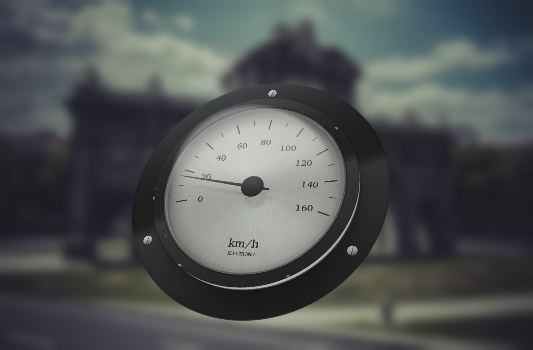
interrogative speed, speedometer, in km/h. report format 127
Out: 15
